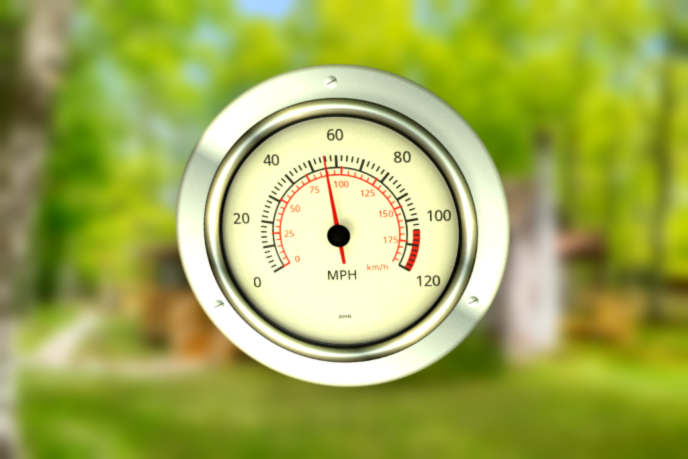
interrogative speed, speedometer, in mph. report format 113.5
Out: 56
